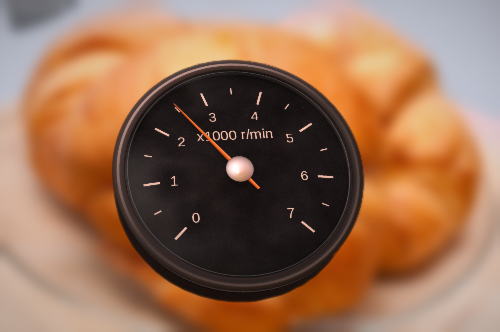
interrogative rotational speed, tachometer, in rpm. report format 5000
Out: 2500
